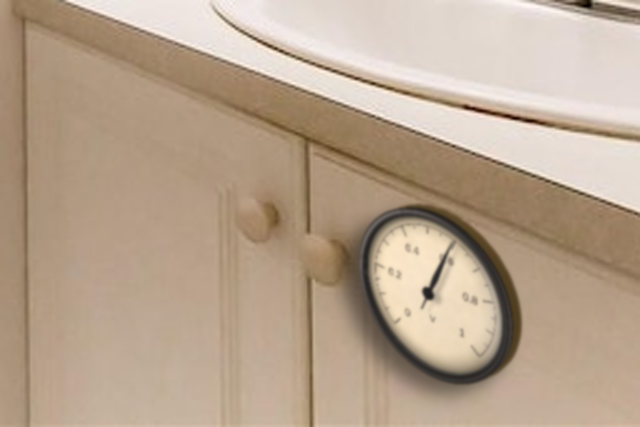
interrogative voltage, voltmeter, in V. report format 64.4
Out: 0.6
